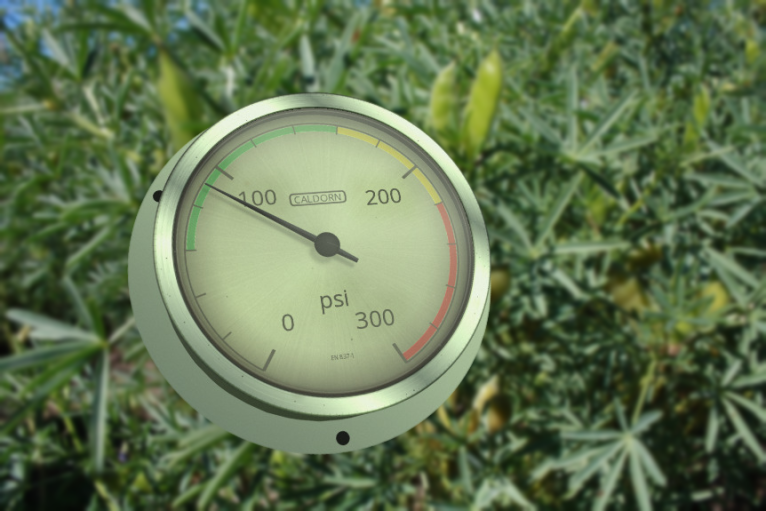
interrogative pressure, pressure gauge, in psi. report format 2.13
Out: 90
